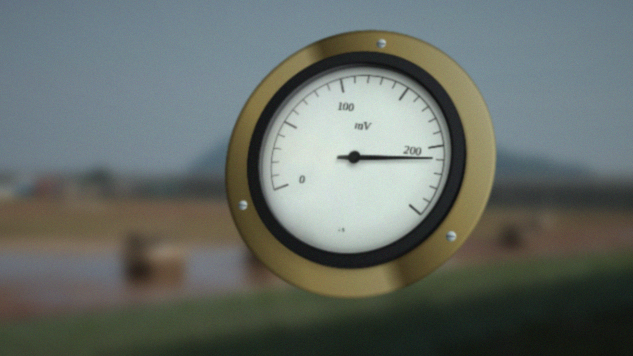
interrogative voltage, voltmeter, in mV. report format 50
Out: 210
